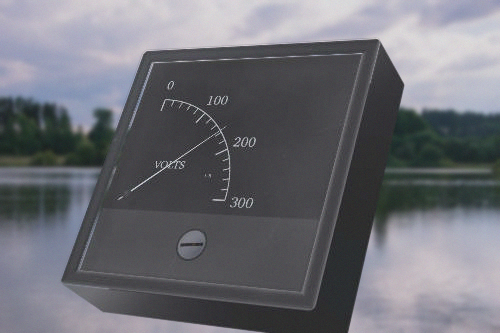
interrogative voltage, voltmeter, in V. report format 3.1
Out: 160
